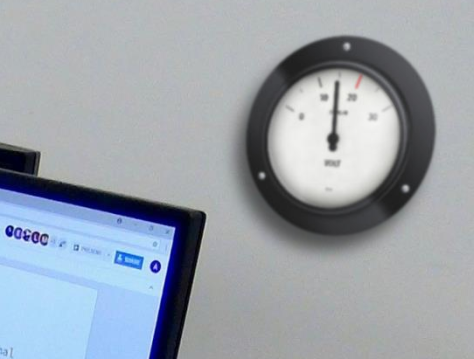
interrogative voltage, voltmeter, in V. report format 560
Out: 15
